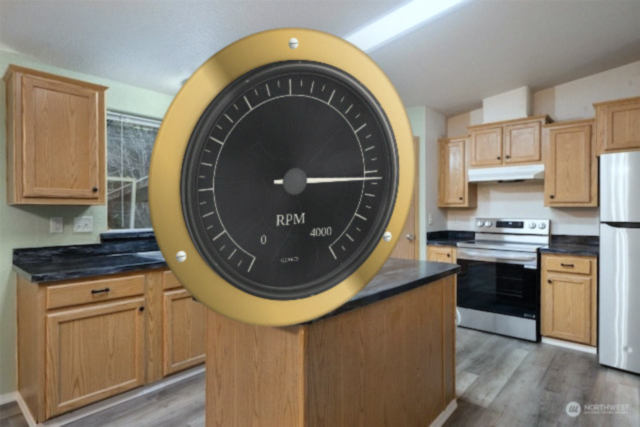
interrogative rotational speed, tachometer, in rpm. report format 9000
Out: 3250
